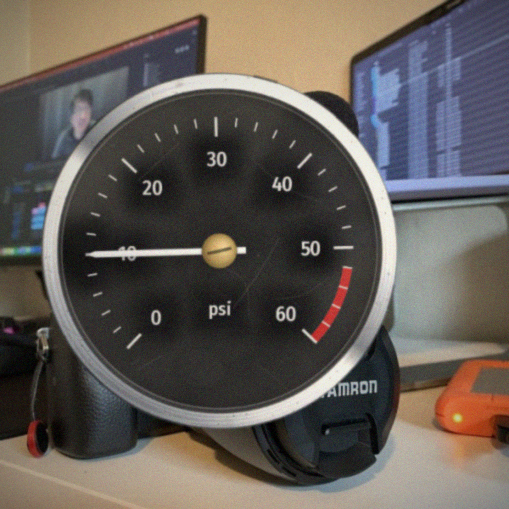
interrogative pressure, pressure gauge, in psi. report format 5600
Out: 10
